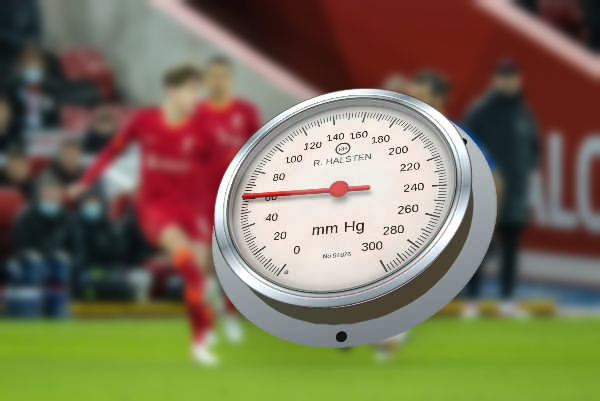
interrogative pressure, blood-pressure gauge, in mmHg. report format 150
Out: 60
